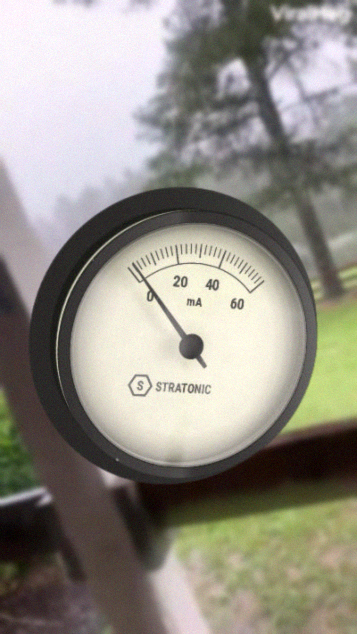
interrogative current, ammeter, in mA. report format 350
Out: 2
